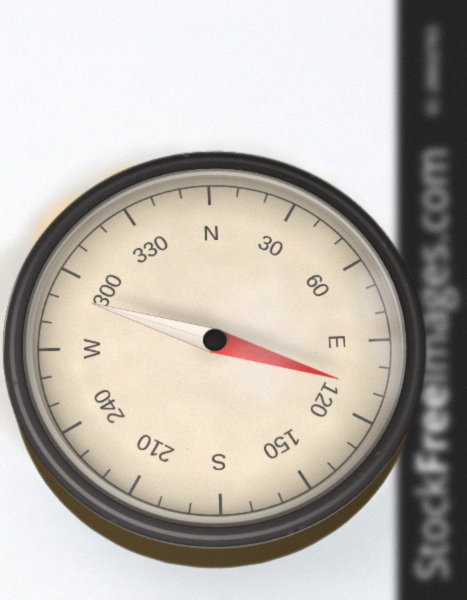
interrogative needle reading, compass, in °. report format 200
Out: 110
